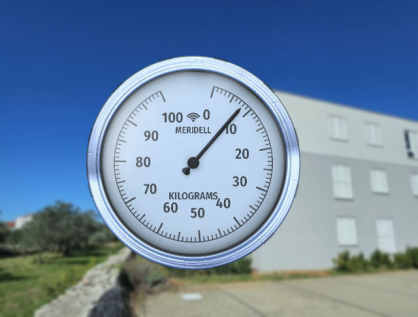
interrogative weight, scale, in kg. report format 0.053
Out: 8
